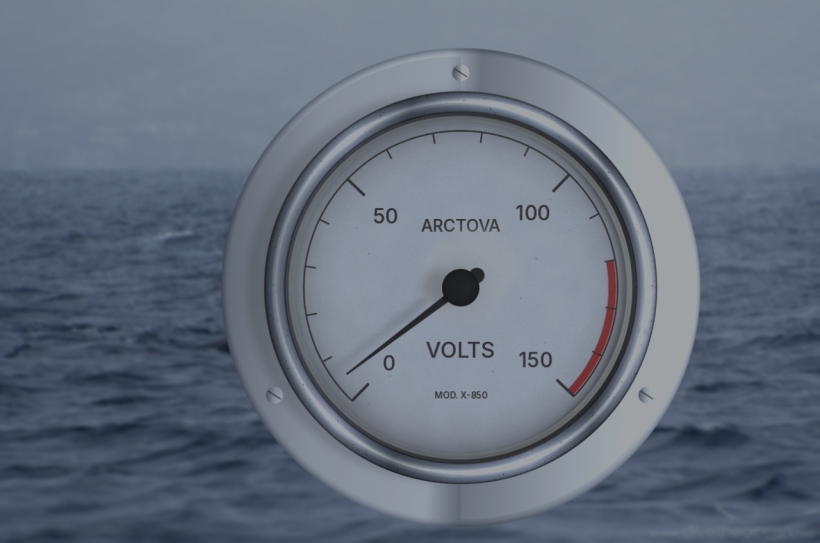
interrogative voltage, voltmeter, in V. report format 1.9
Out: 5
